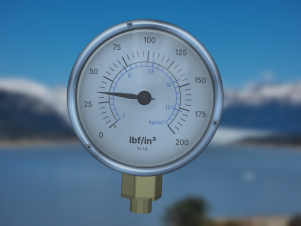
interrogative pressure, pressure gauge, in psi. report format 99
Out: 35
